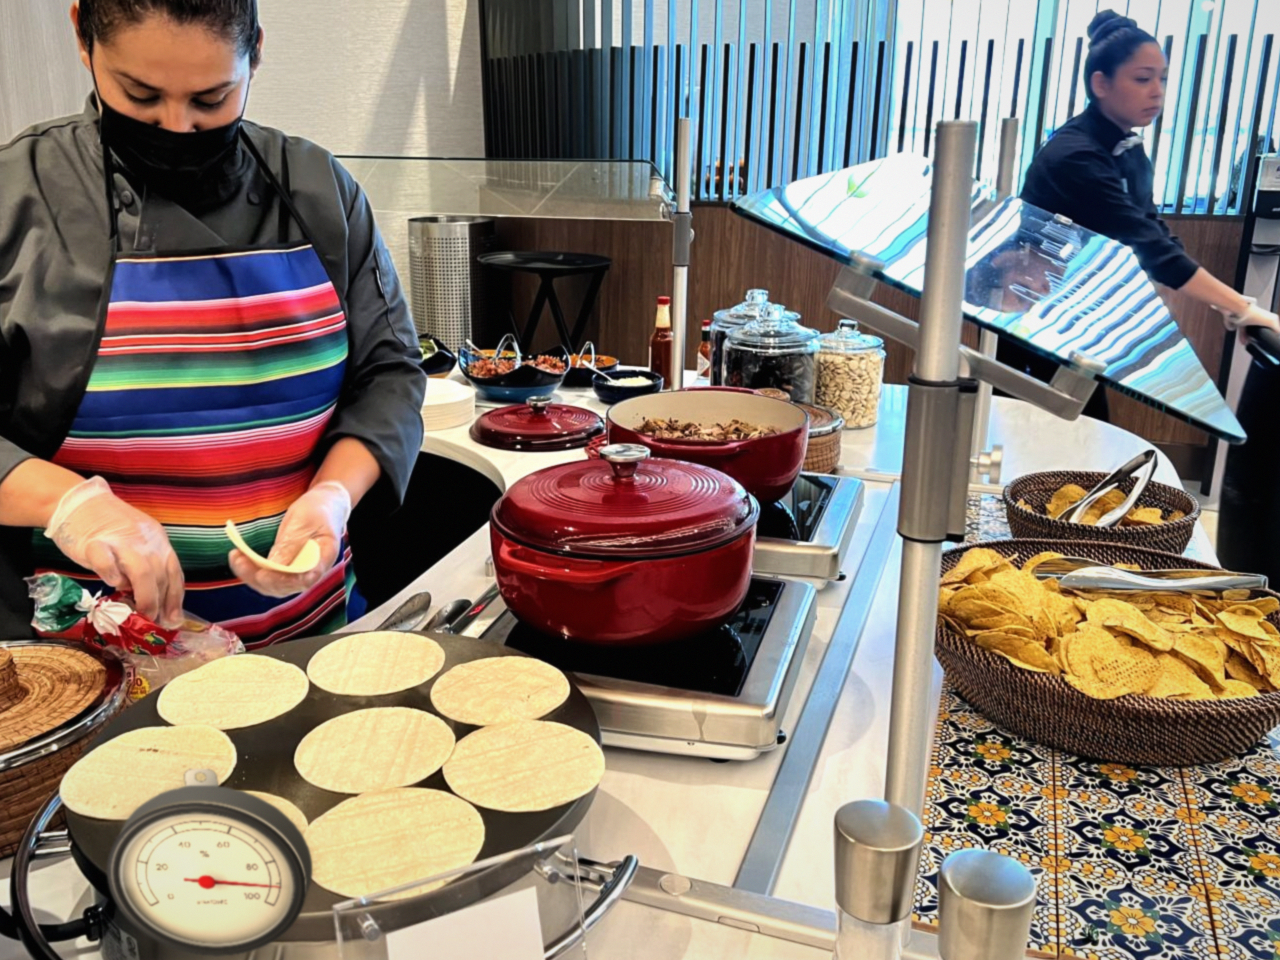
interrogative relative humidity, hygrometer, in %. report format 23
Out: 90
